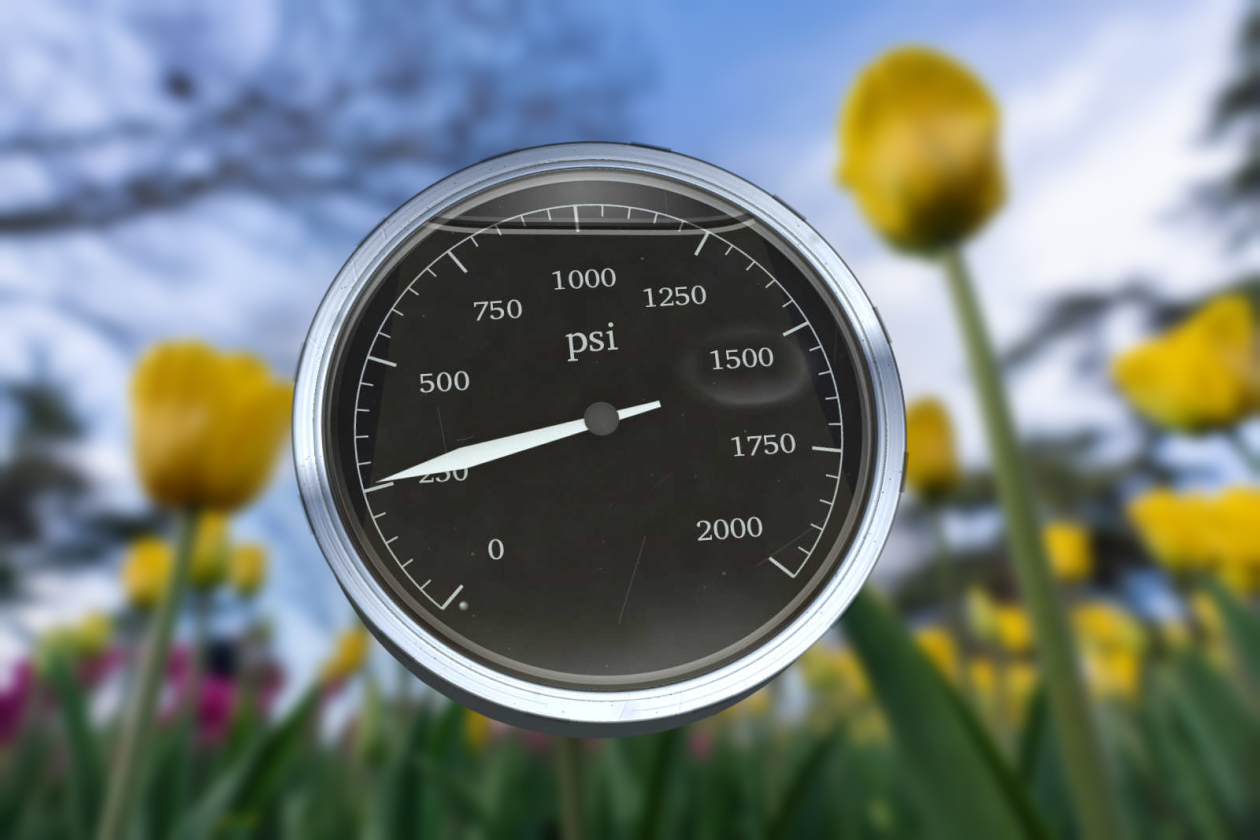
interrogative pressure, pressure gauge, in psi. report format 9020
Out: 250
